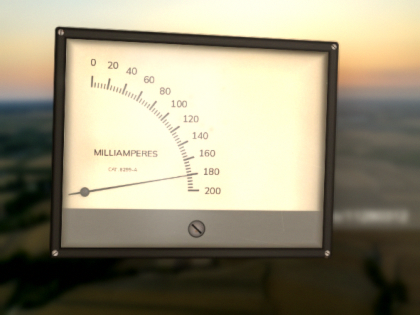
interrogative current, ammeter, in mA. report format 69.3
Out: 180
